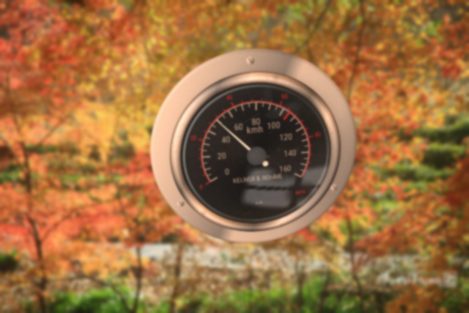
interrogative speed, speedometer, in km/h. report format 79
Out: 50
